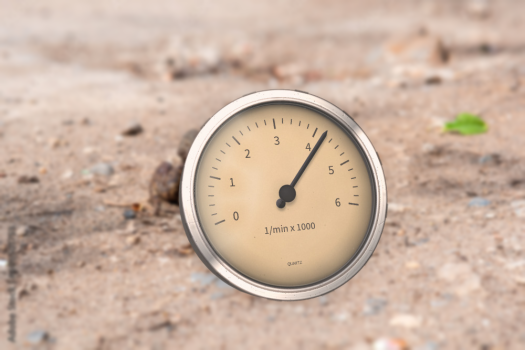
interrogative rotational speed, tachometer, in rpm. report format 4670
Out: 4200
